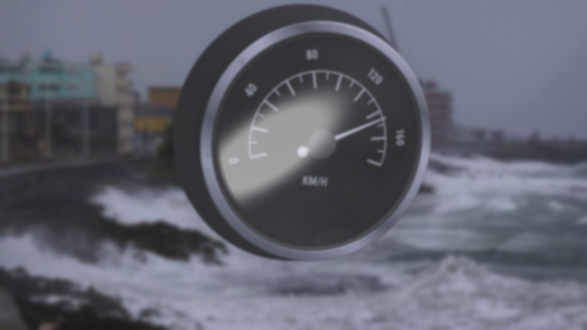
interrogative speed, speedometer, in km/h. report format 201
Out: 145
